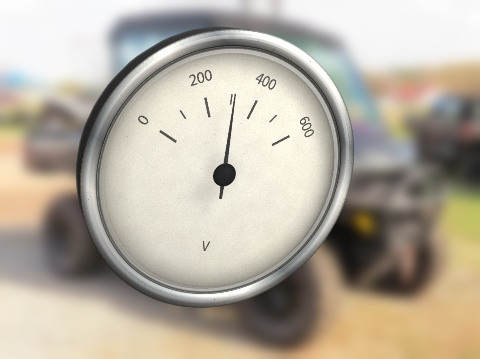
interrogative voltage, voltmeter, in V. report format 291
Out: 300
